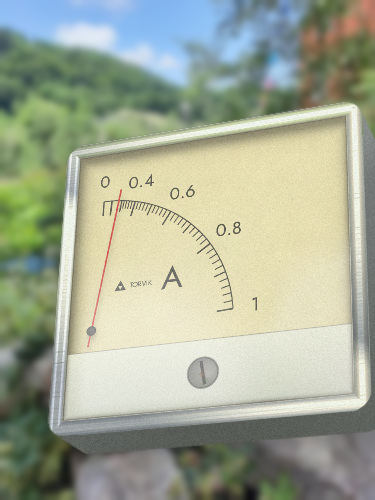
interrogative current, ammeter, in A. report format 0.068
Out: 0.3
